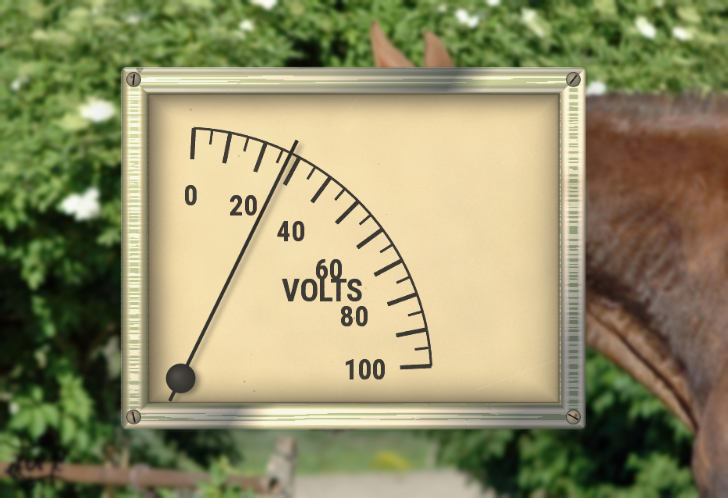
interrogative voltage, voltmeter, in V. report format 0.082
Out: 27.5
